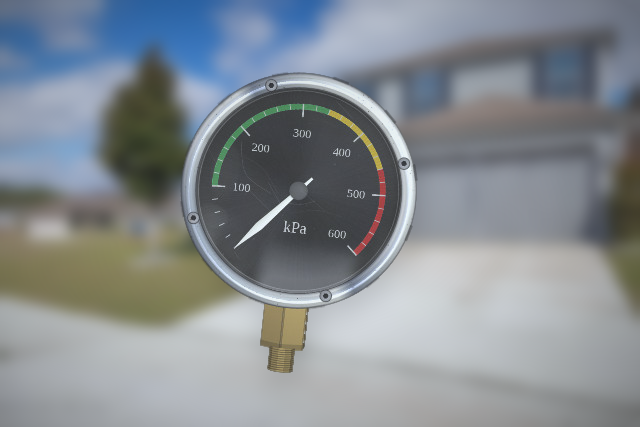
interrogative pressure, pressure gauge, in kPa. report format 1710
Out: 0
